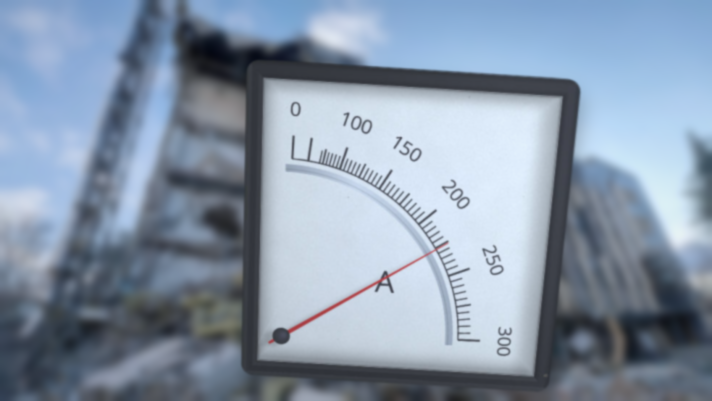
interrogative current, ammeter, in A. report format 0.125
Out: 225
